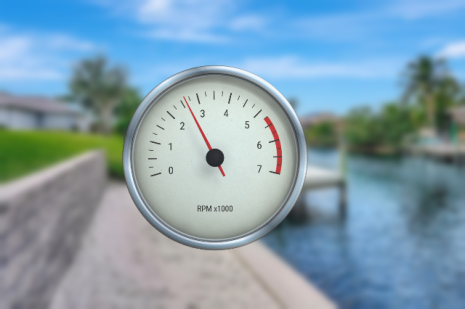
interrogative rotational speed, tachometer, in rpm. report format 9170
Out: 2625
